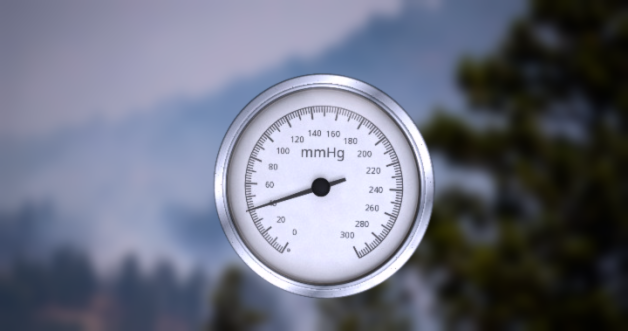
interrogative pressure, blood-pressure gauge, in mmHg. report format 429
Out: 40
